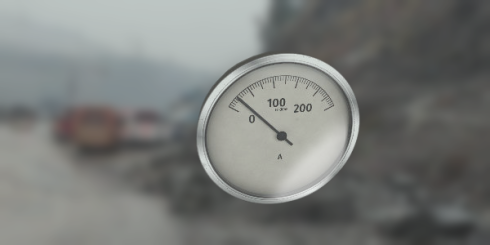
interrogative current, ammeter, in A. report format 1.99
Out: 25
